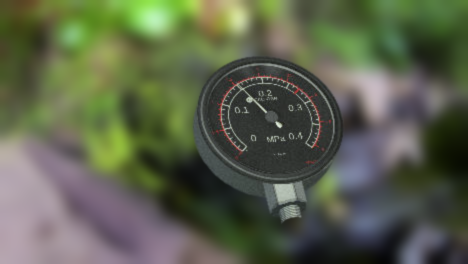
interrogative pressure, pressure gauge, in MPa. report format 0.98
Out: 0.15
